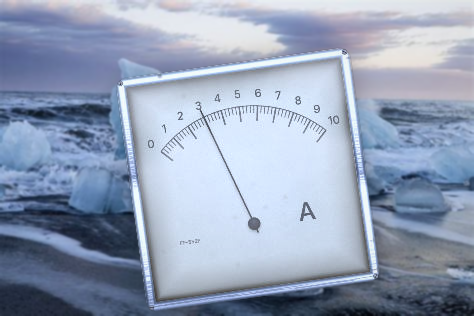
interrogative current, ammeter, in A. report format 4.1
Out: 3
